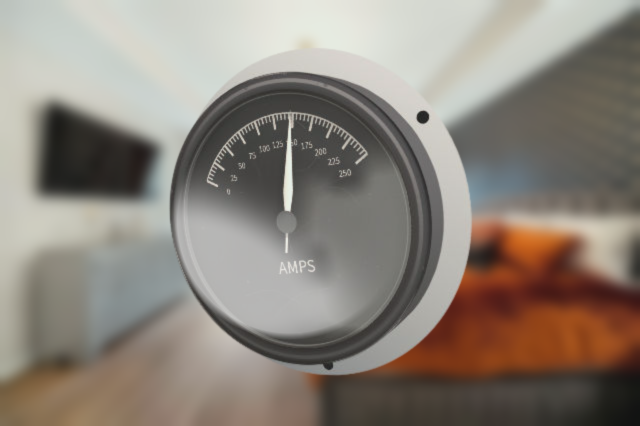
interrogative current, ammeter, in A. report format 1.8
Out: 150
